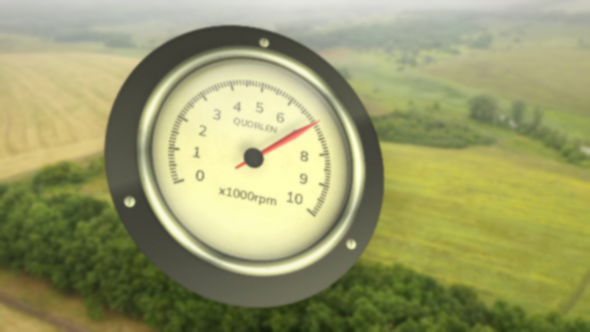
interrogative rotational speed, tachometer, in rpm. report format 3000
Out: 7000
